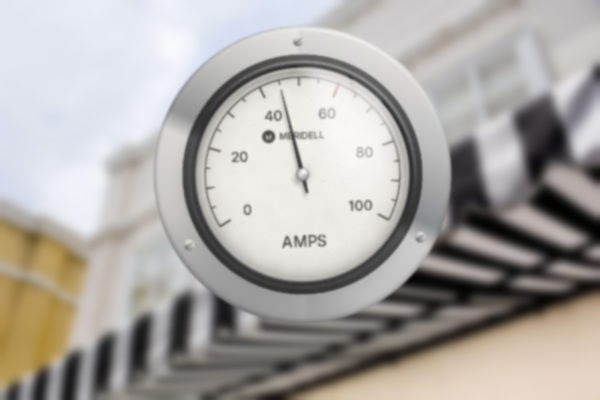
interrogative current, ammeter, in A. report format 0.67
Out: 45
